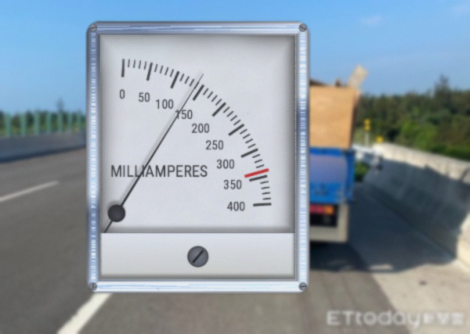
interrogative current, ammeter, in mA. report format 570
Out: 140
